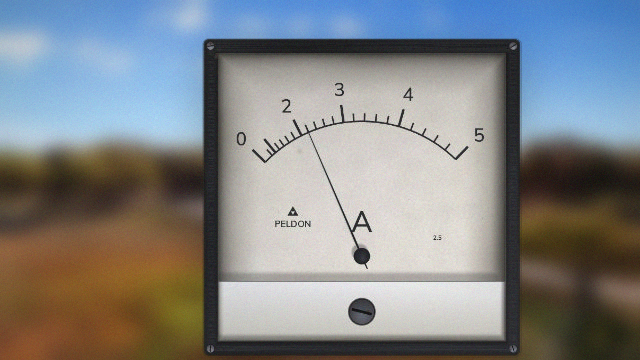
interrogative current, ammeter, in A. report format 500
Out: 2.2
